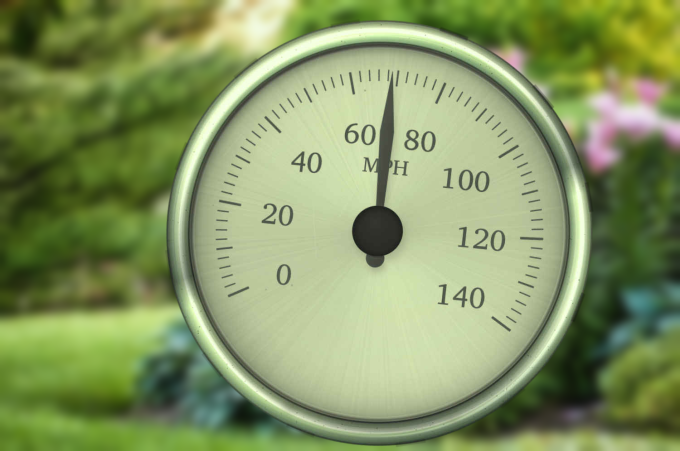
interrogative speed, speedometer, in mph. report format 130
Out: 69
